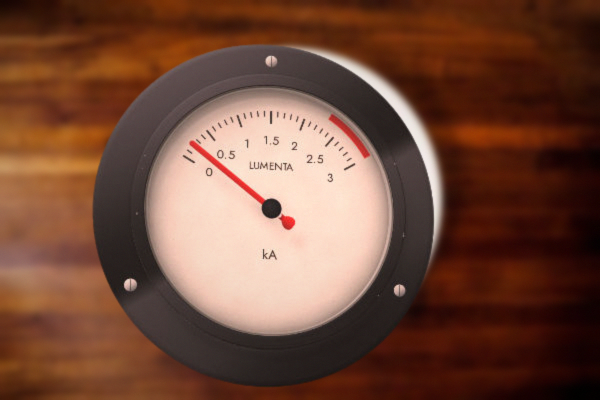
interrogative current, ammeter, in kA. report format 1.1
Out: 0.2
